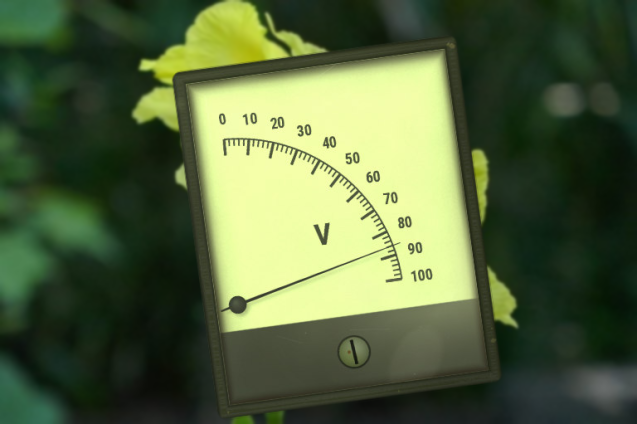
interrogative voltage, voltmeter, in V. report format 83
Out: 86
